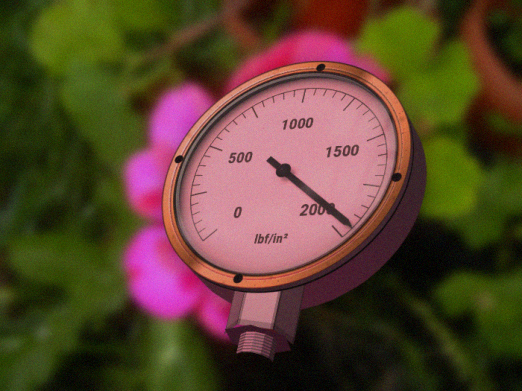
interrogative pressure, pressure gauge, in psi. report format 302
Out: 1950
